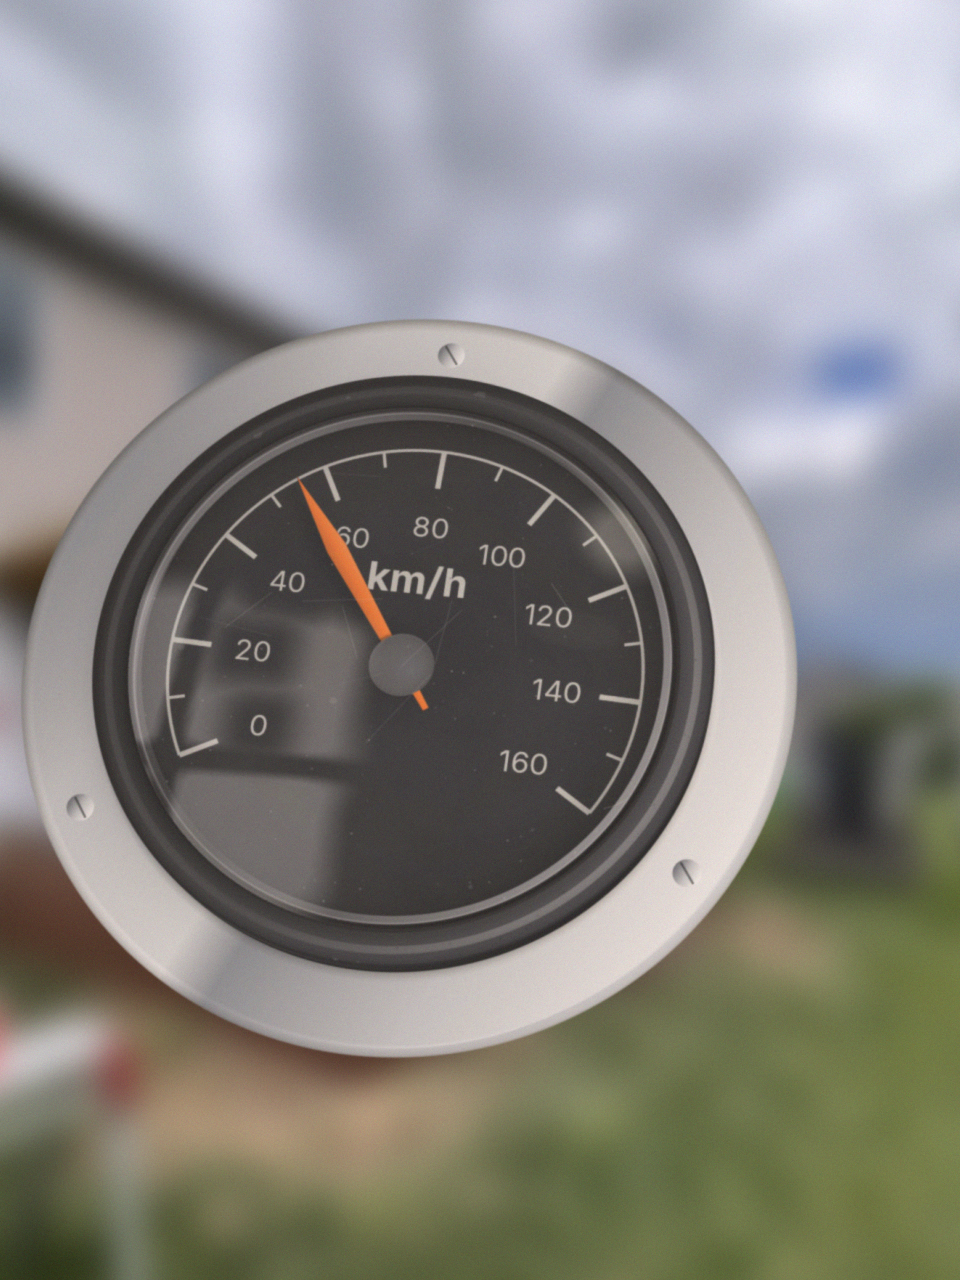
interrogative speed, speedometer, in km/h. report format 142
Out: 55
